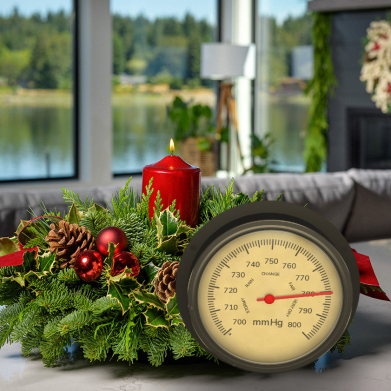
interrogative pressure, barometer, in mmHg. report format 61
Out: 780
